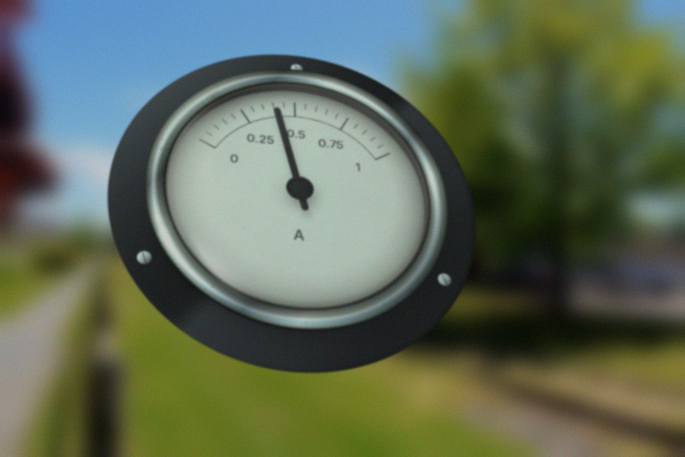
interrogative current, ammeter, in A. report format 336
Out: 0.4
